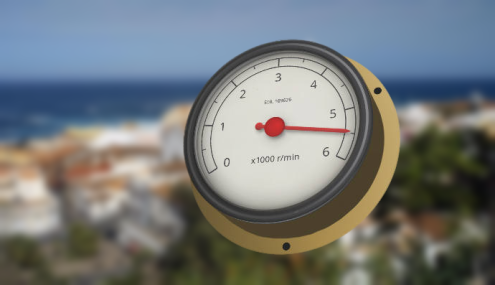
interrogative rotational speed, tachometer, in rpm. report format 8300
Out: 5500
